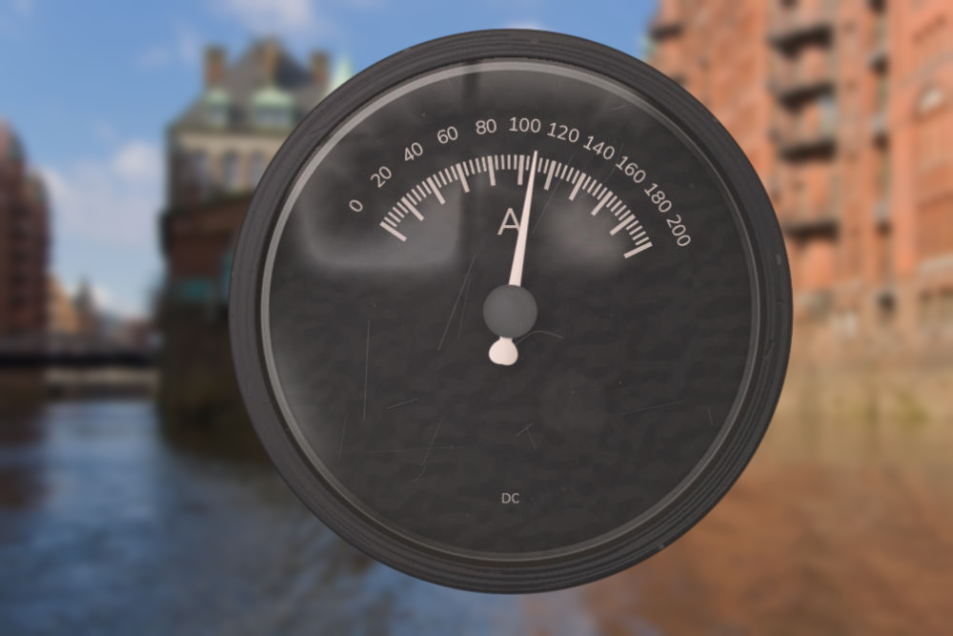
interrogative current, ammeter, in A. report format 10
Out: 108
